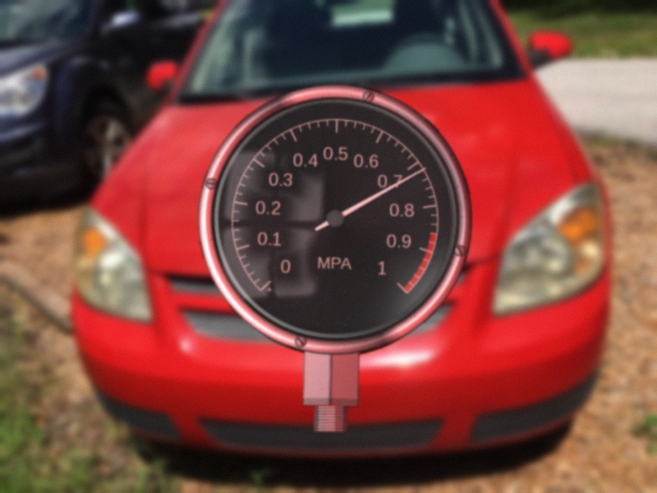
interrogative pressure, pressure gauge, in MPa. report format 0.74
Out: 0.72
